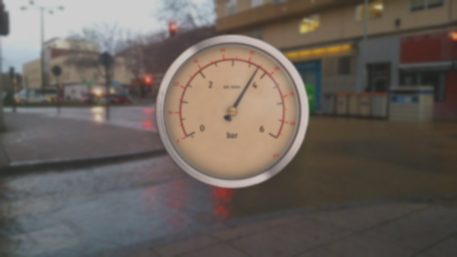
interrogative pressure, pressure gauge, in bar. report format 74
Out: 3.75
